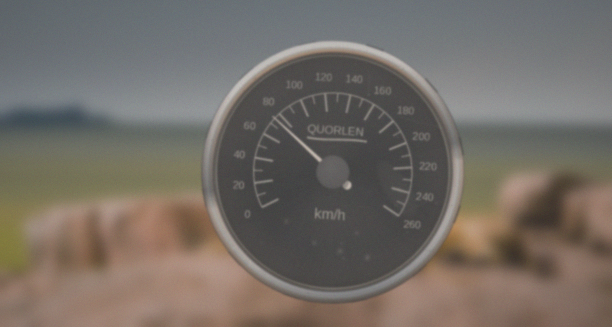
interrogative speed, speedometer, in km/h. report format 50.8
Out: 75
